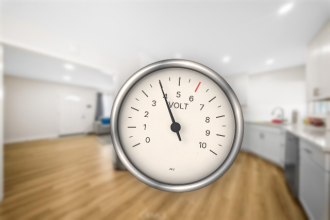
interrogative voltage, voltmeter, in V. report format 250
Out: 4
